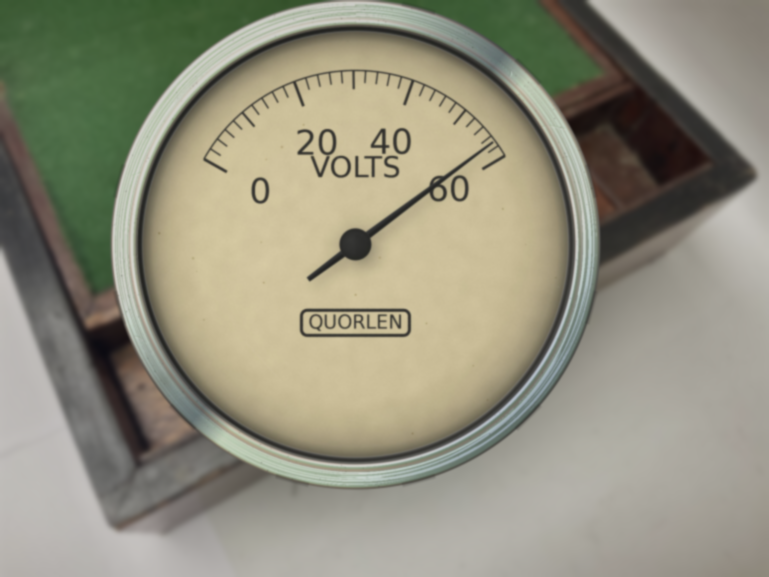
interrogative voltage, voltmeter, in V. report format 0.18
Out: 57
